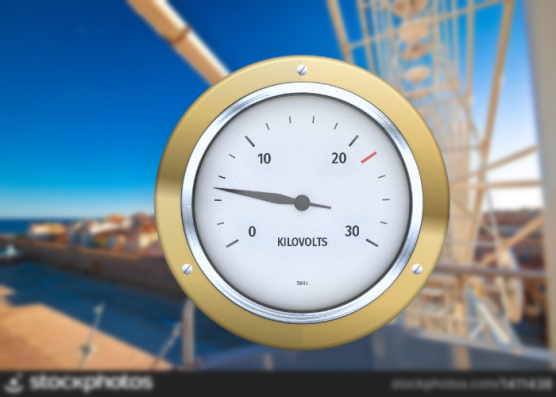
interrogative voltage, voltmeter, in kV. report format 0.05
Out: 5
